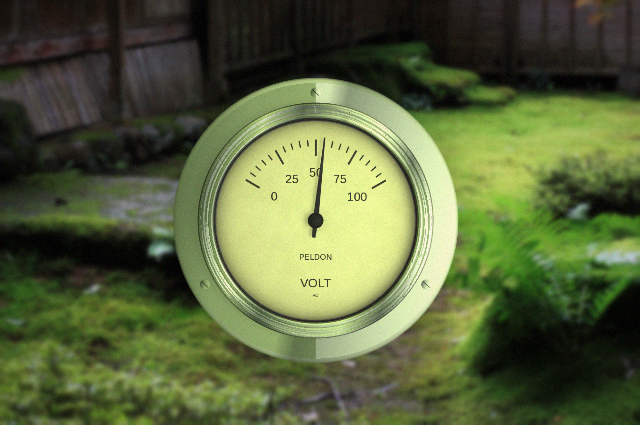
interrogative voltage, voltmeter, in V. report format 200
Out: 55
